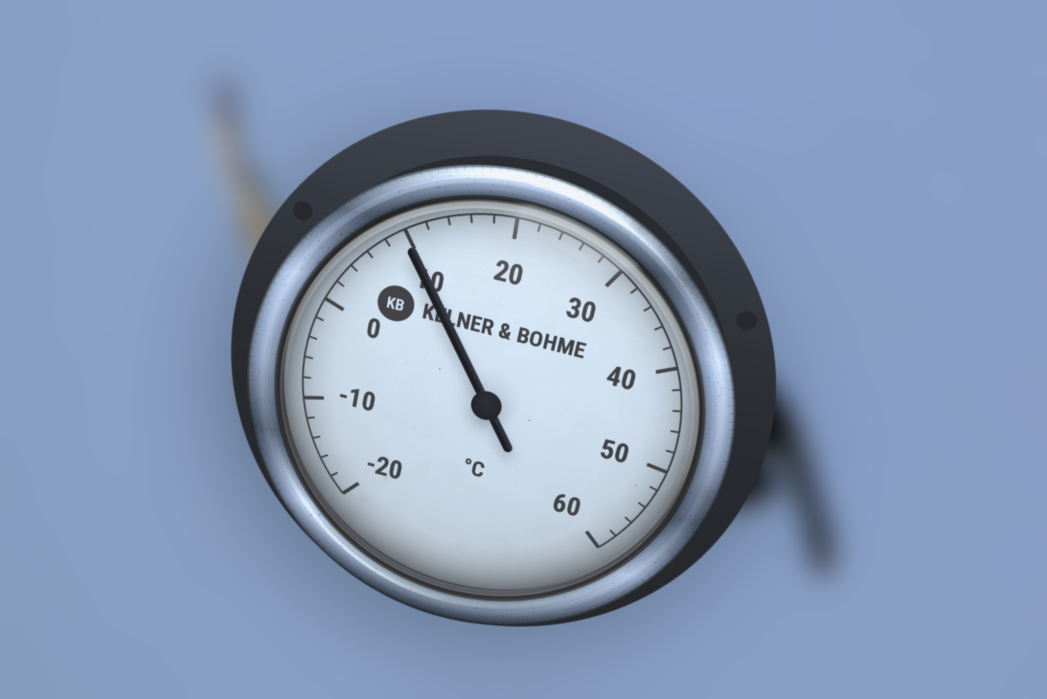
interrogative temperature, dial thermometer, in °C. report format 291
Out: 10
